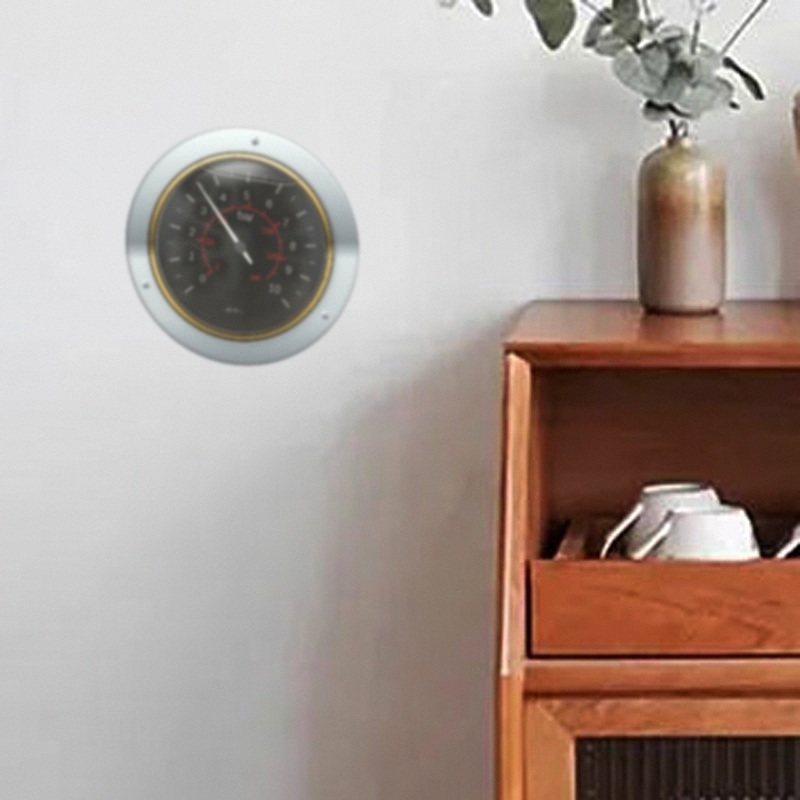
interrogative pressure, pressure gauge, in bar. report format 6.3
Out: 3.5
